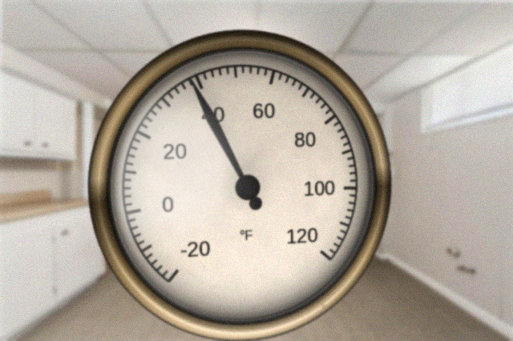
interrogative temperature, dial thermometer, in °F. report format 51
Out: 38
